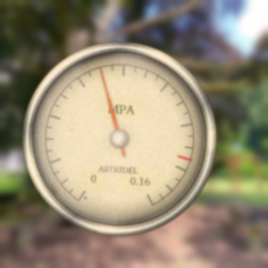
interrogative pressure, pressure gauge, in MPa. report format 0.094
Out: 0.07
